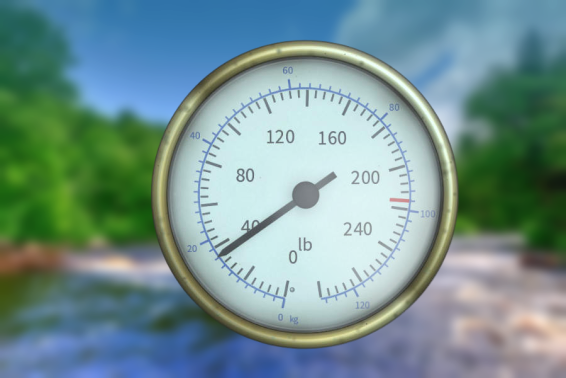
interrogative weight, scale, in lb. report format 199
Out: 36
